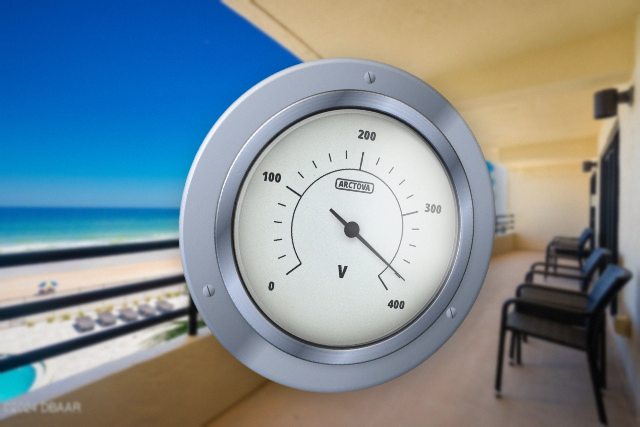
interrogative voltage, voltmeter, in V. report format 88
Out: 380
